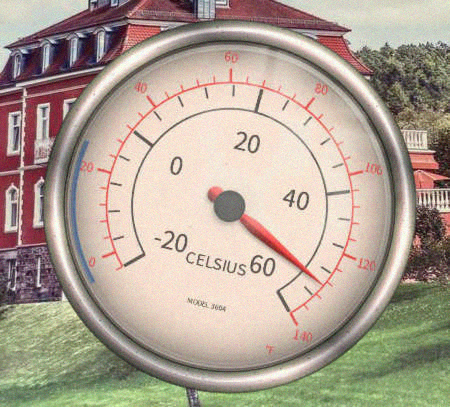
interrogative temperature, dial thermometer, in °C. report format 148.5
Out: 54
